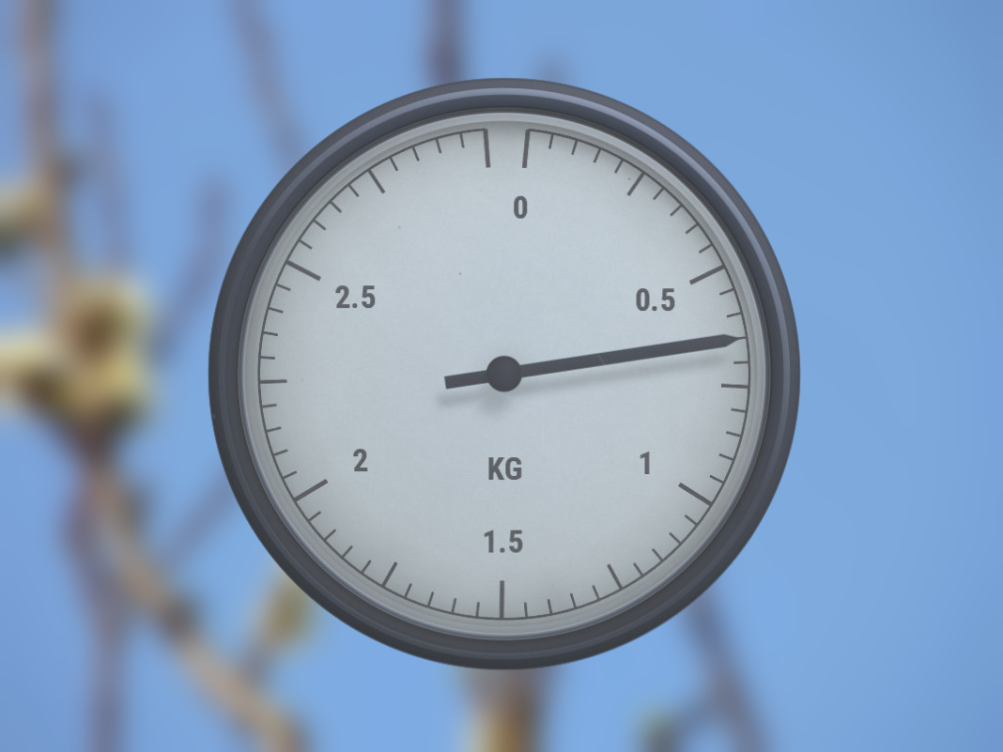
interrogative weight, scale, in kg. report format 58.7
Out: 0.65
